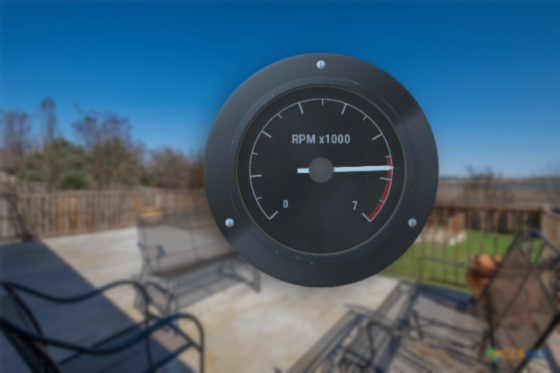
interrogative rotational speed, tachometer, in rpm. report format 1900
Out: 5750
